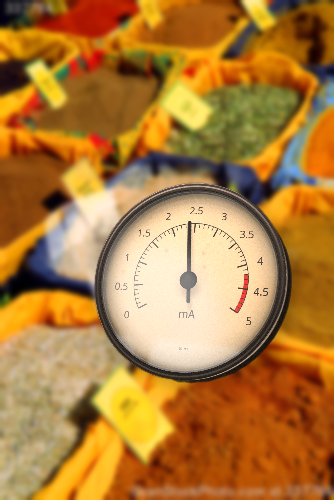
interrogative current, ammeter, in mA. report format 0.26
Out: 2.4
